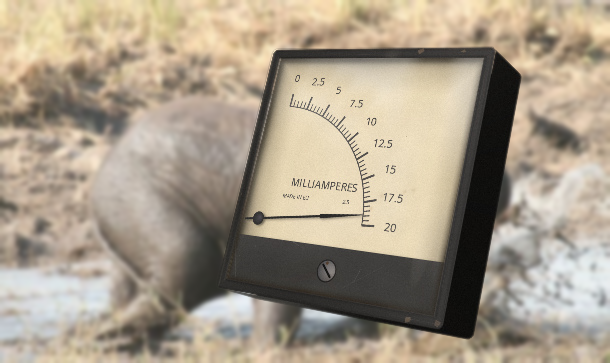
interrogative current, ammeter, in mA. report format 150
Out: 19
